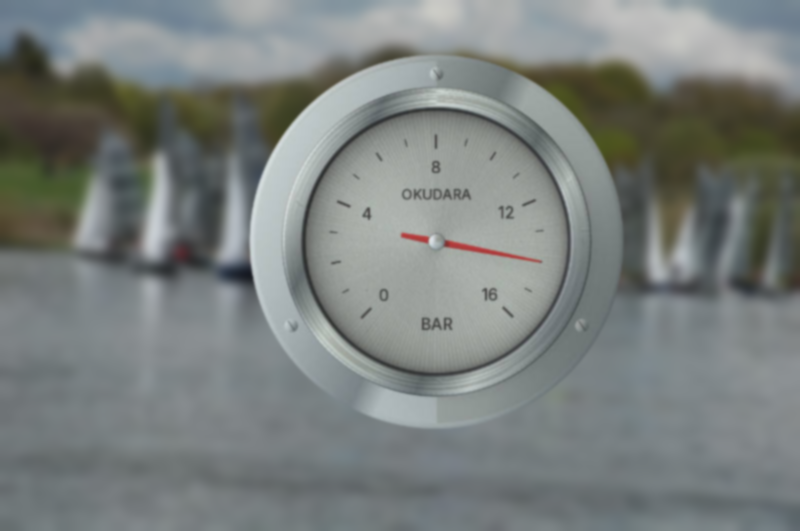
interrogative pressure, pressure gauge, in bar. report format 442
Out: 14
